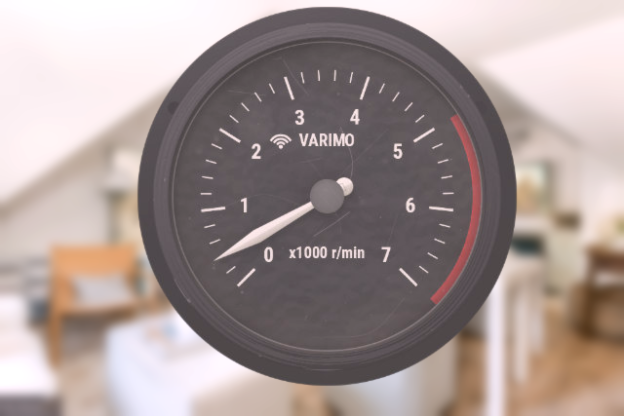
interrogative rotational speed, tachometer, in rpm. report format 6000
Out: 400
